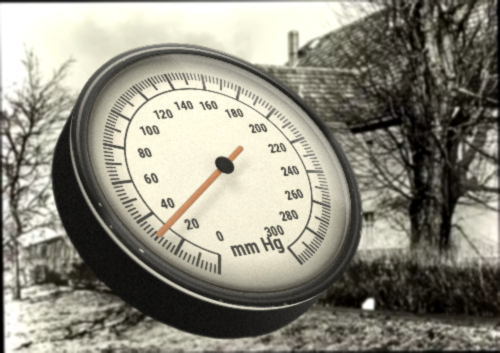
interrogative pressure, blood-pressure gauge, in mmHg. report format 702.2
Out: 30
